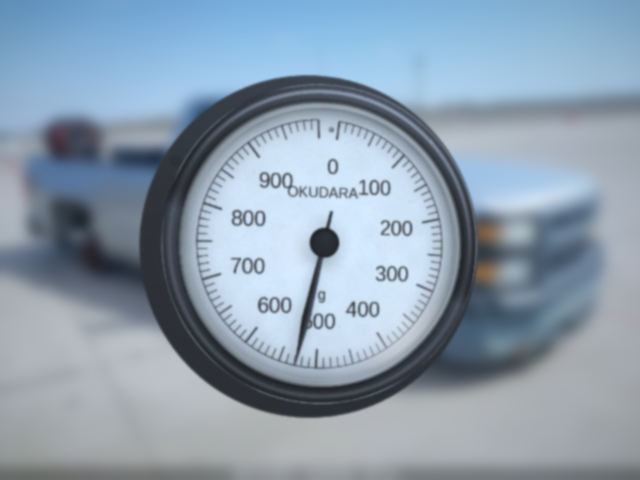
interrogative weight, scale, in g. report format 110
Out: 530
